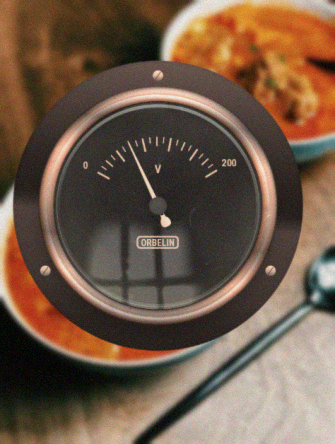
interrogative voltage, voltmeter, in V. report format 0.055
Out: 60
